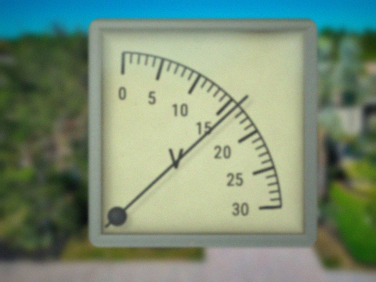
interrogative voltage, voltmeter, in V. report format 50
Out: 16
